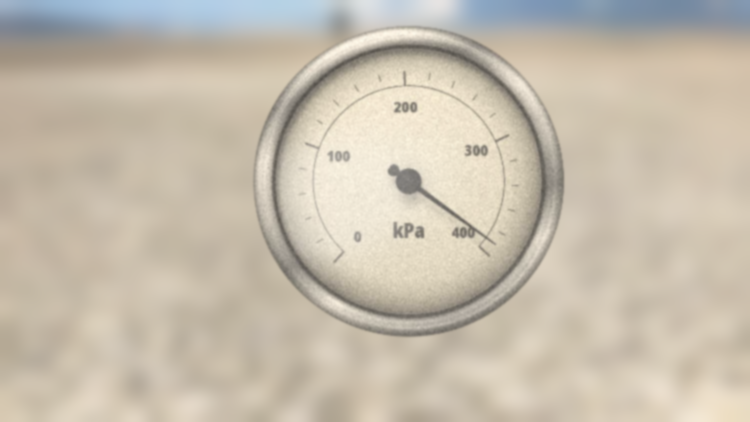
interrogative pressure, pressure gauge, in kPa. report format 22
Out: 390
